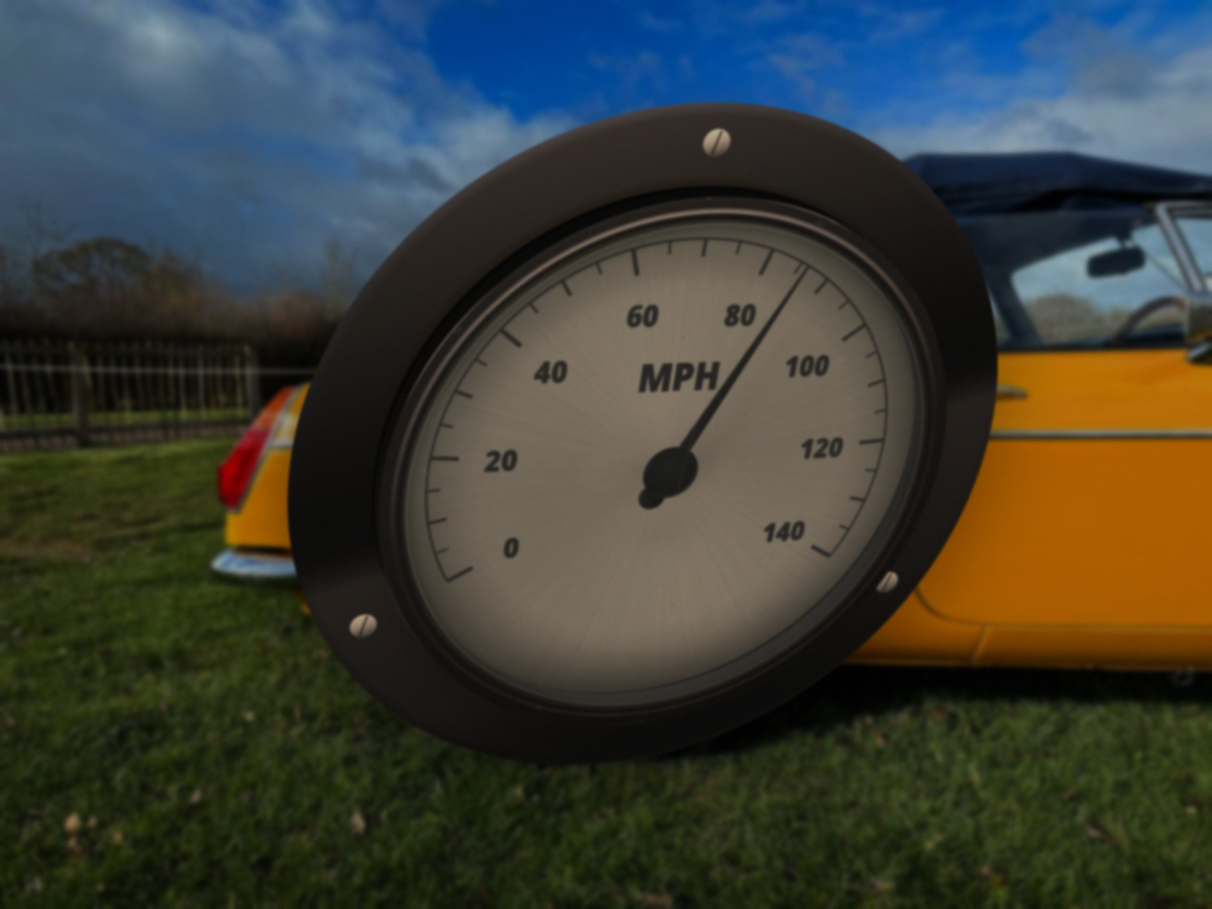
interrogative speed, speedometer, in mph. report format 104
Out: 85
